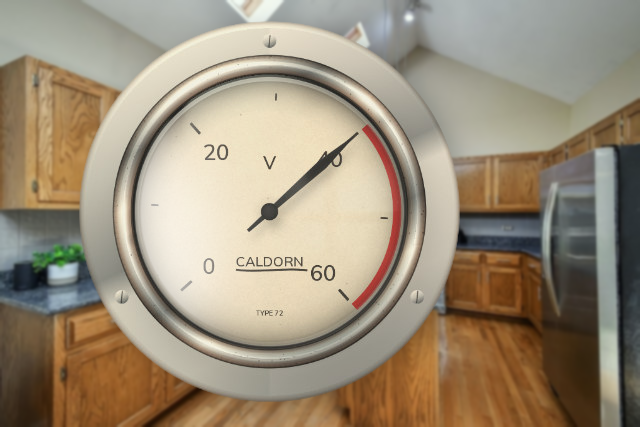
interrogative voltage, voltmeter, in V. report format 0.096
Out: 40
